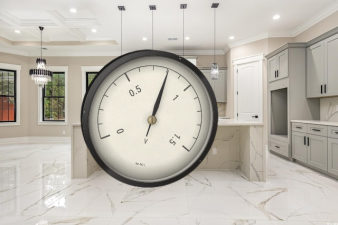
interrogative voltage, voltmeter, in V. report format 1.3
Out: 0.8
